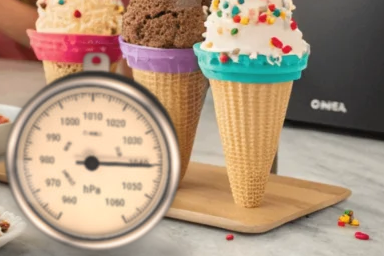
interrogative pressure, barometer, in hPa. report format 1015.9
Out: 1040
